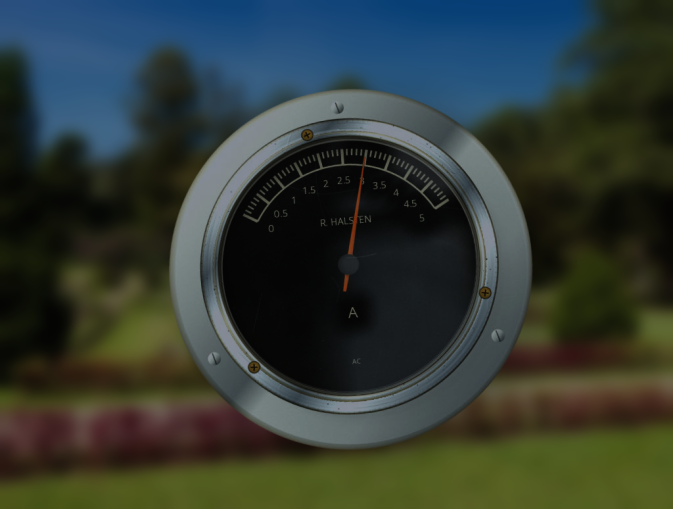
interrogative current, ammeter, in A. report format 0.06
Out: 3
